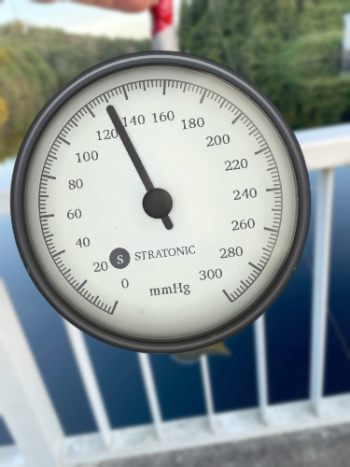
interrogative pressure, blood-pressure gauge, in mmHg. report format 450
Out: 130
